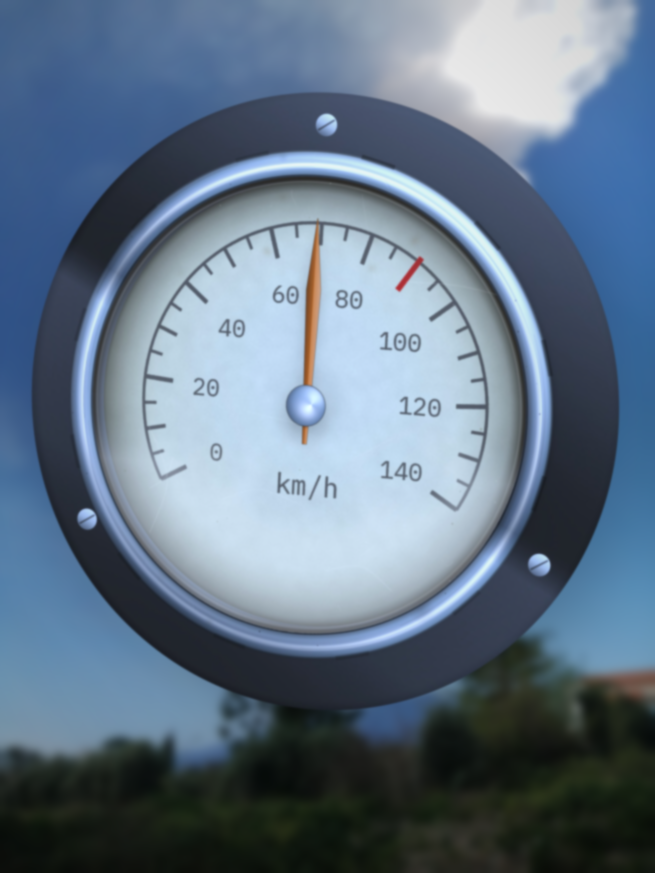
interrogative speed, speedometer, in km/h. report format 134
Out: 70
